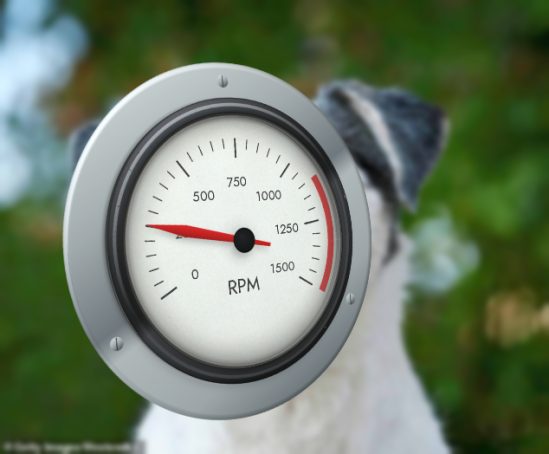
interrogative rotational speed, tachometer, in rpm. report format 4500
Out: 250
